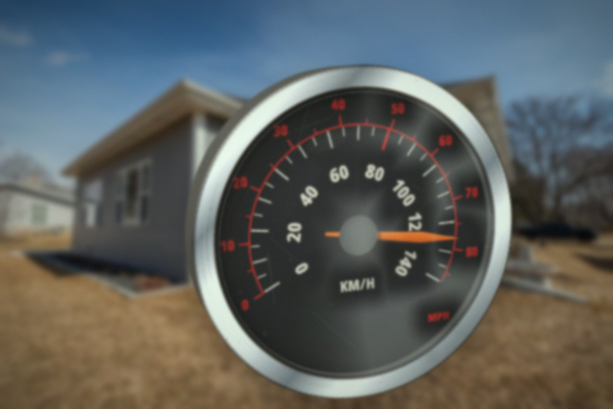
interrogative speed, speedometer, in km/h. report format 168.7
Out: 125
